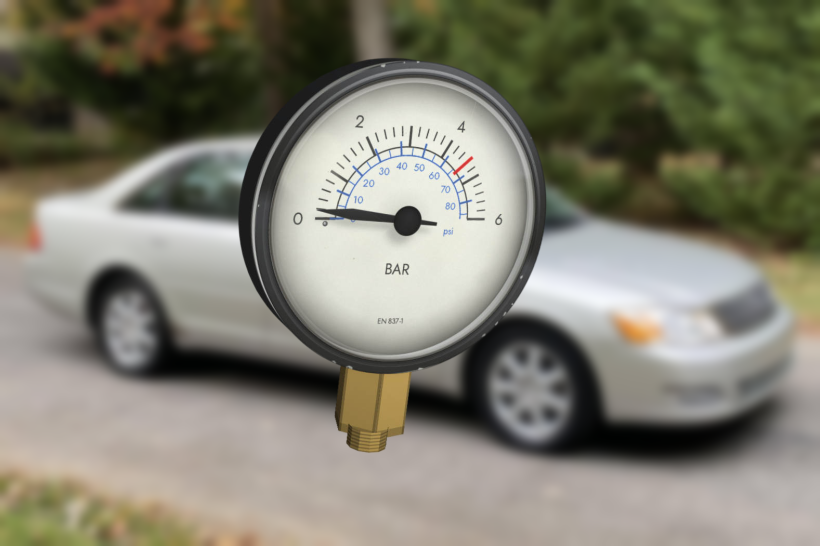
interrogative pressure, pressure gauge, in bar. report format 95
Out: 0.2
